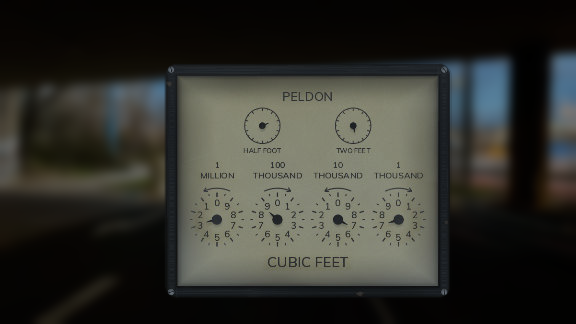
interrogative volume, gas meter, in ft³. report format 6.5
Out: 286700
